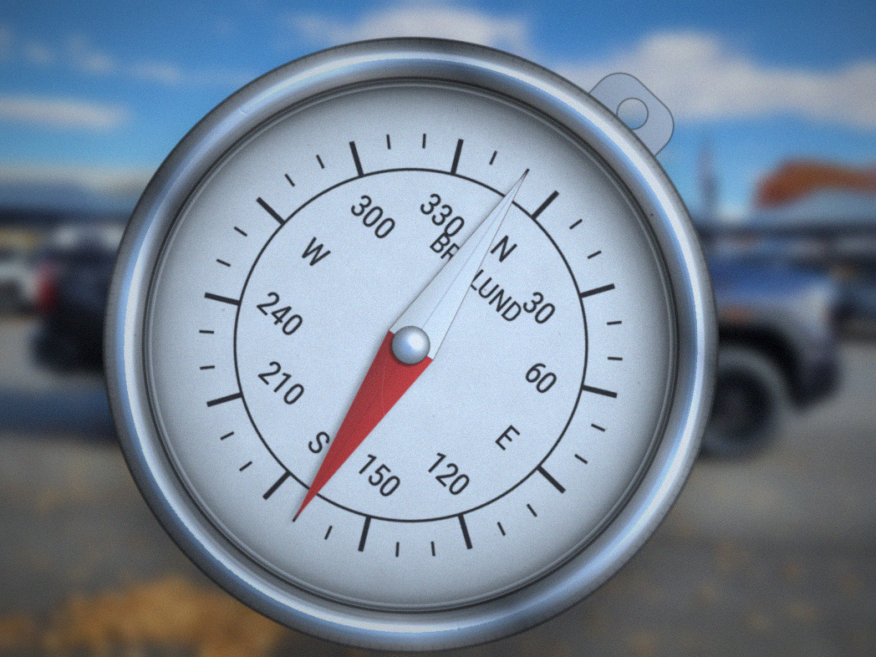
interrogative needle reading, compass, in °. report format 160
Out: 170
